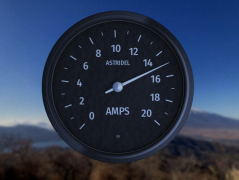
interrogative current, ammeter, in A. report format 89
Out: 15
